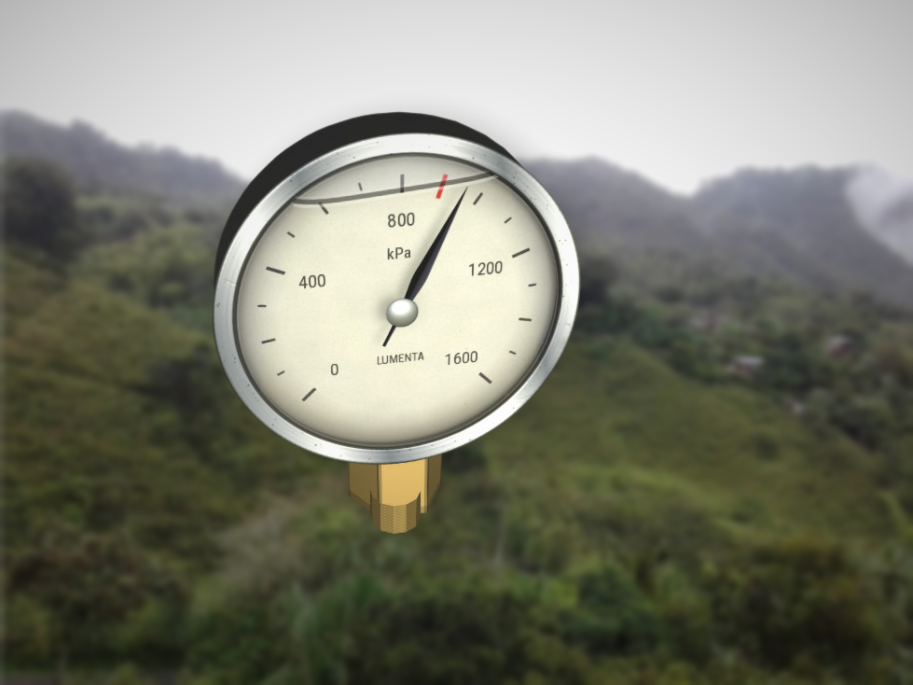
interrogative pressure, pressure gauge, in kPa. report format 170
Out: 950
